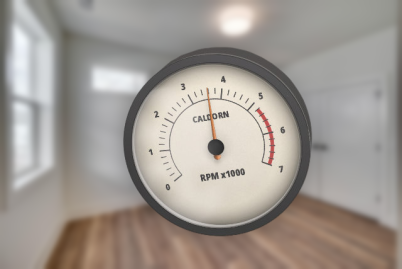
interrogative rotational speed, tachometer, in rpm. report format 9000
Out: 3600
